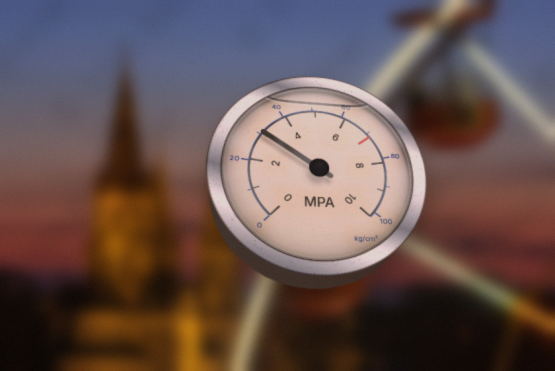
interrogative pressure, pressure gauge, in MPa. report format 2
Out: 3
